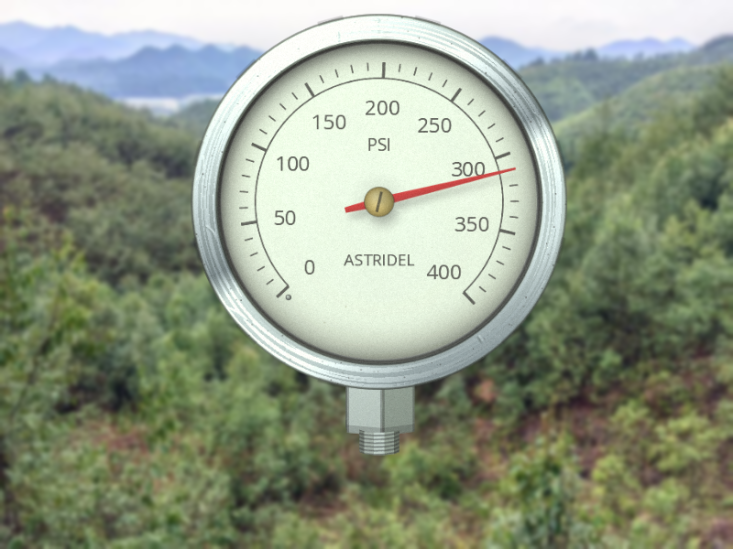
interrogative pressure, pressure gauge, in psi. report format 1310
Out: 310
